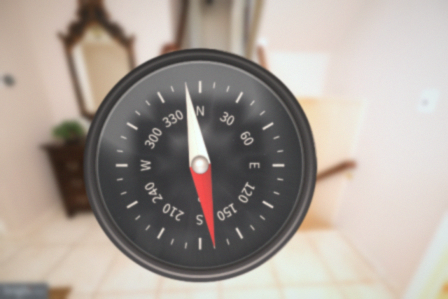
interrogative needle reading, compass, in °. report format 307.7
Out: 170
